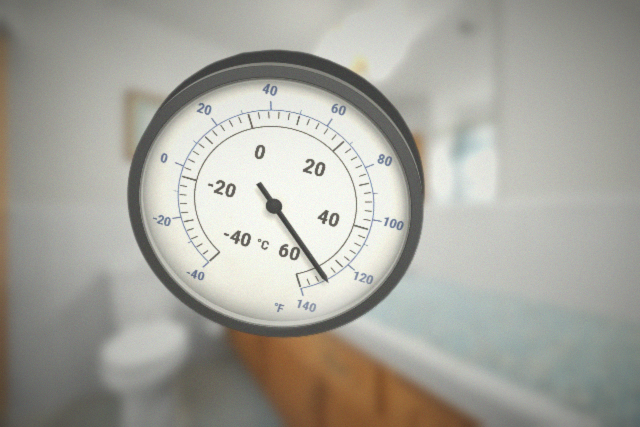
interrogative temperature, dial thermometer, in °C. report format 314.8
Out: 54
